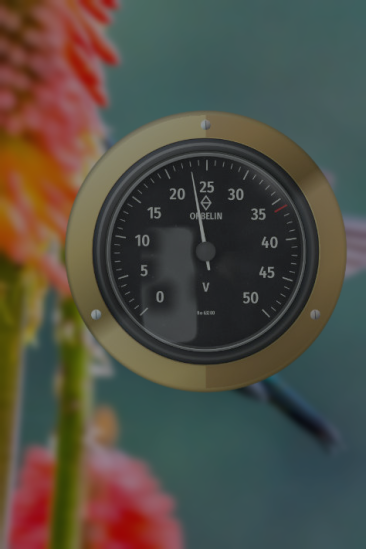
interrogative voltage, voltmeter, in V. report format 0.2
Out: 23
